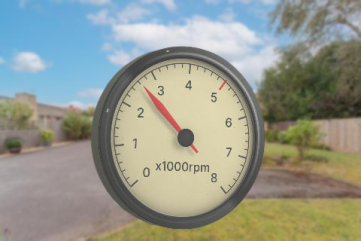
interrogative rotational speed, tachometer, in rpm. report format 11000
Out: 2600
